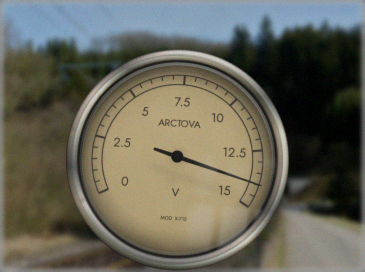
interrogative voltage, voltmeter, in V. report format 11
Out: 14
